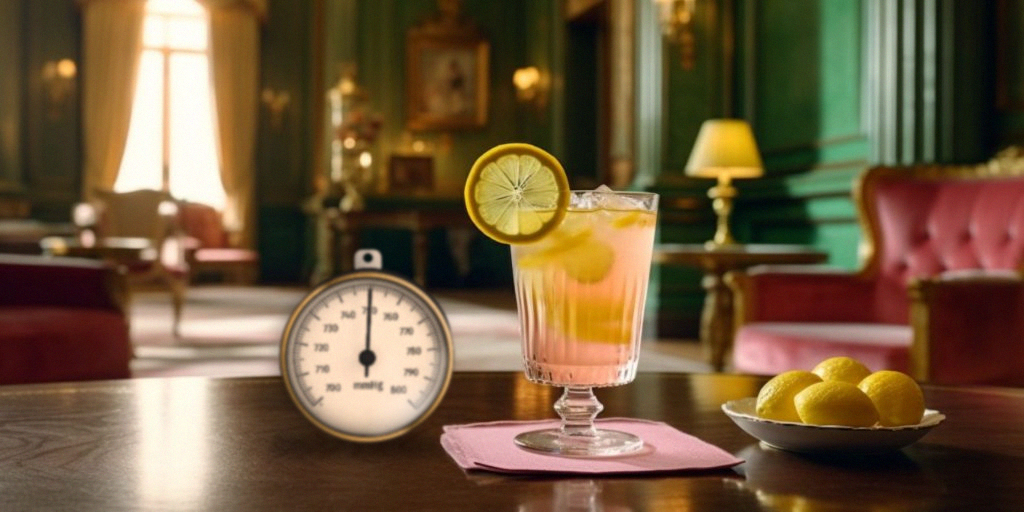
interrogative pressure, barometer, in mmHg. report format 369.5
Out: 750
